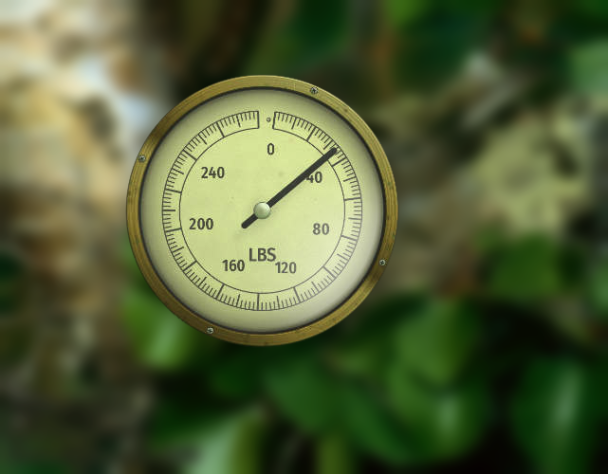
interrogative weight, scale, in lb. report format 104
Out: 34
